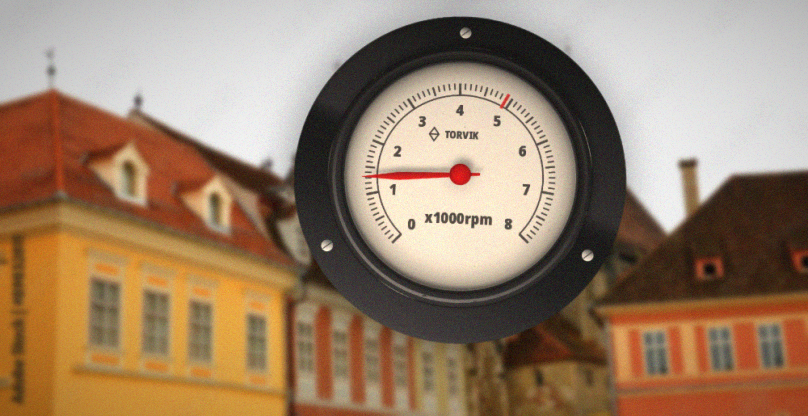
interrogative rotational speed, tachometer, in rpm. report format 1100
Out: 1300
